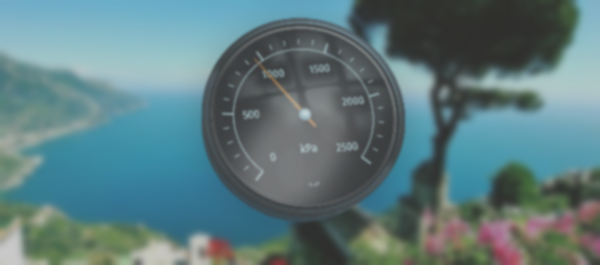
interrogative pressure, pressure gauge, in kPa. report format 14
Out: 950
